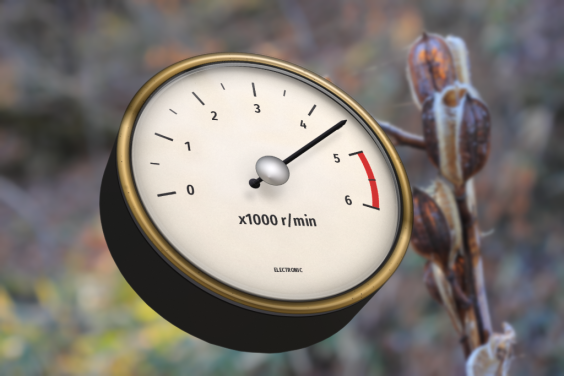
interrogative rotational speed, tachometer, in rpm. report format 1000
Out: 4500
